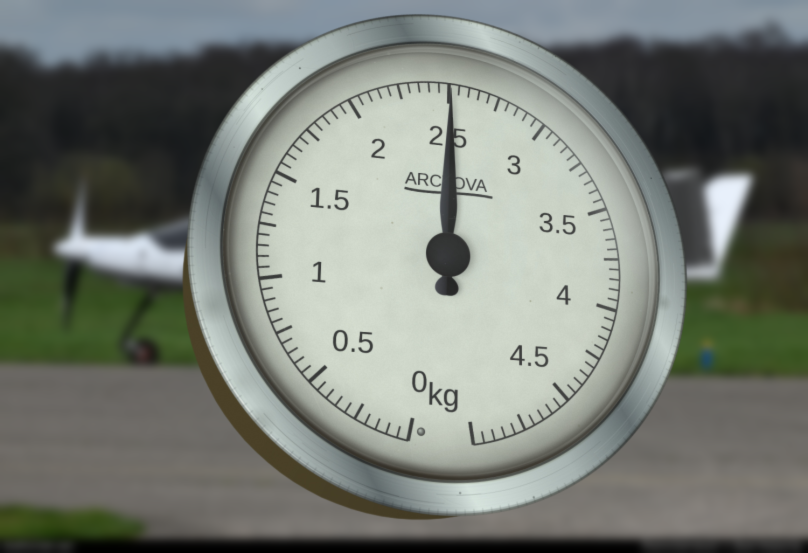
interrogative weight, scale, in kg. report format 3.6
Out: 2.5
